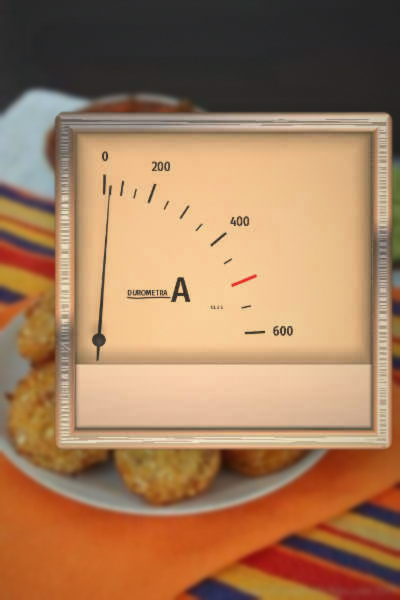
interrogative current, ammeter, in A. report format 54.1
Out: 50
